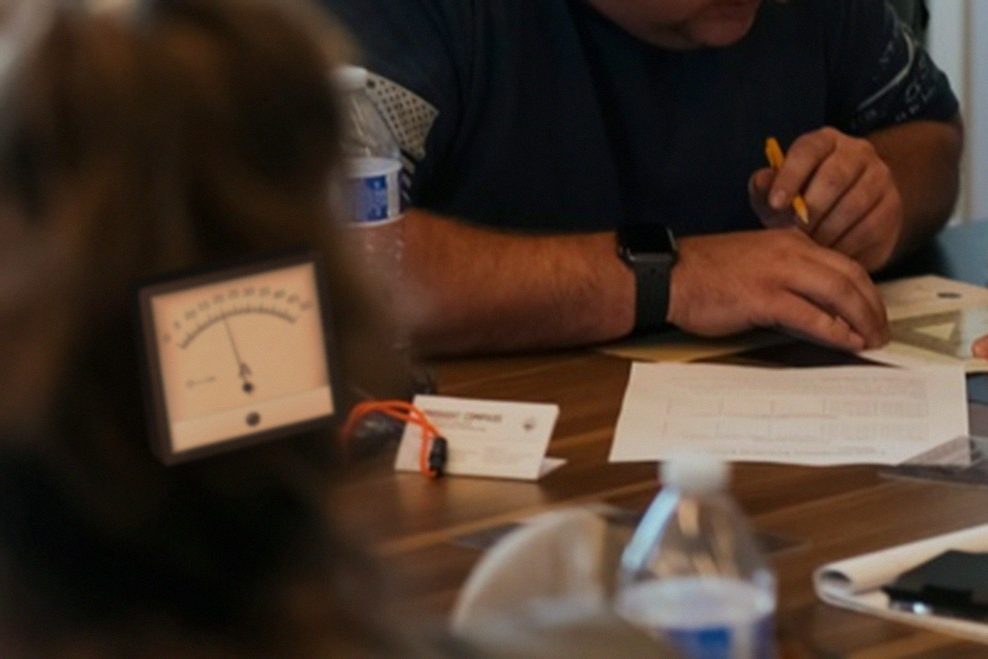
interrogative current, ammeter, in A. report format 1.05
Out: 20
